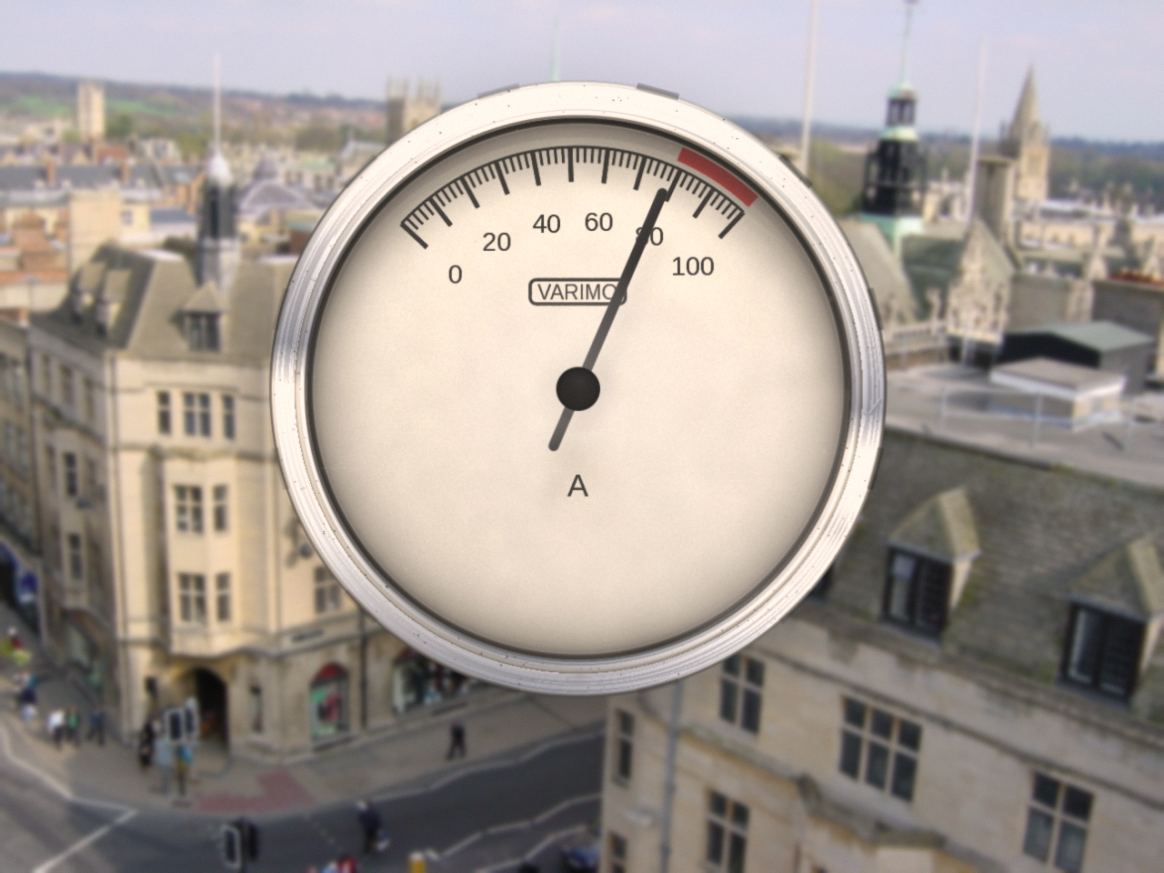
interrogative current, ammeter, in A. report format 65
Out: 78
